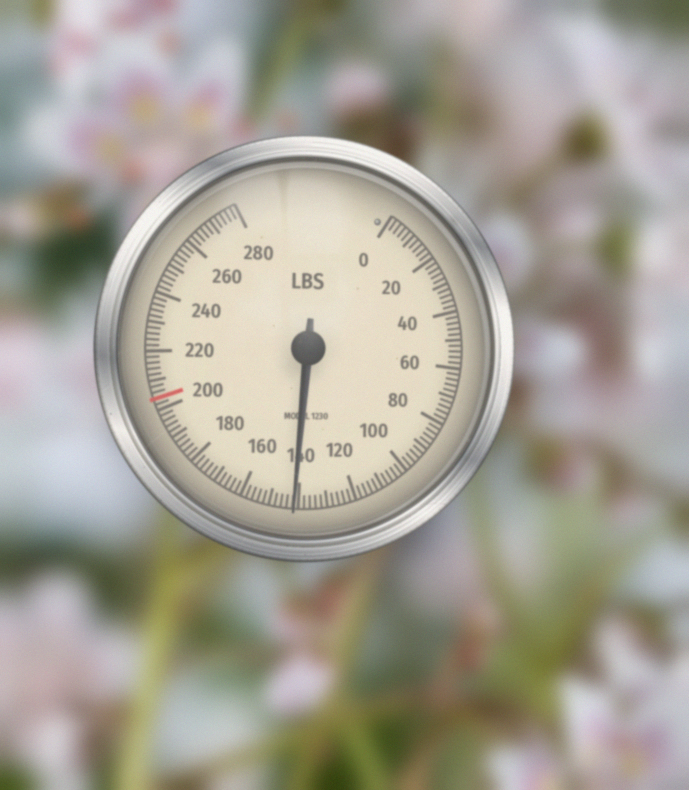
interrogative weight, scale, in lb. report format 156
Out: 142
